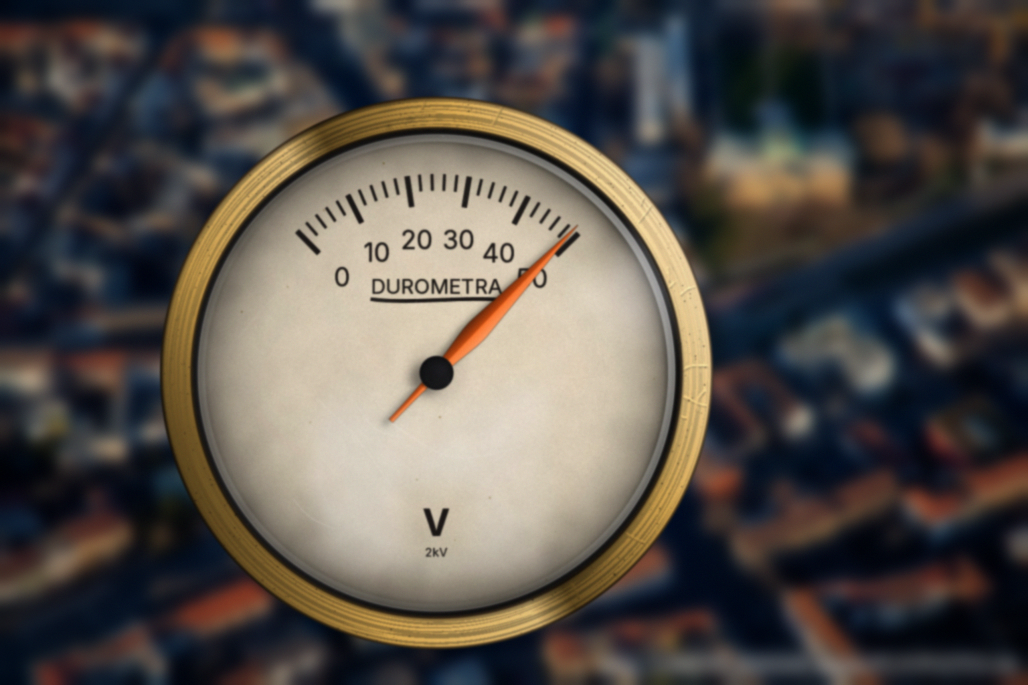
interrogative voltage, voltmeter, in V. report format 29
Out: 49
